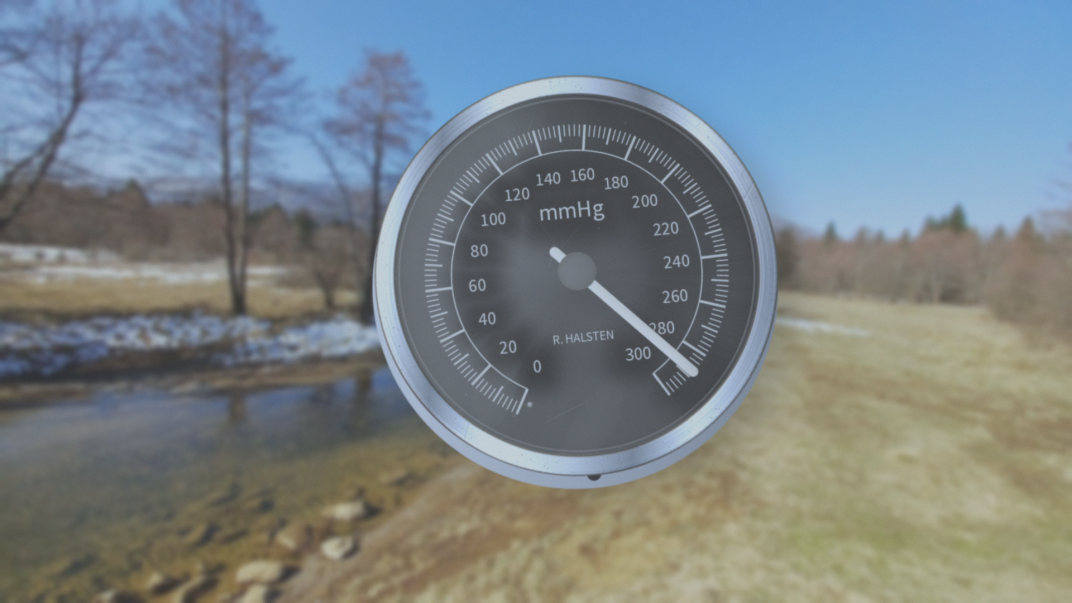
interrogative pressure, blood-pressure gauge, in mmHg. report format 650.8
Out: 288
